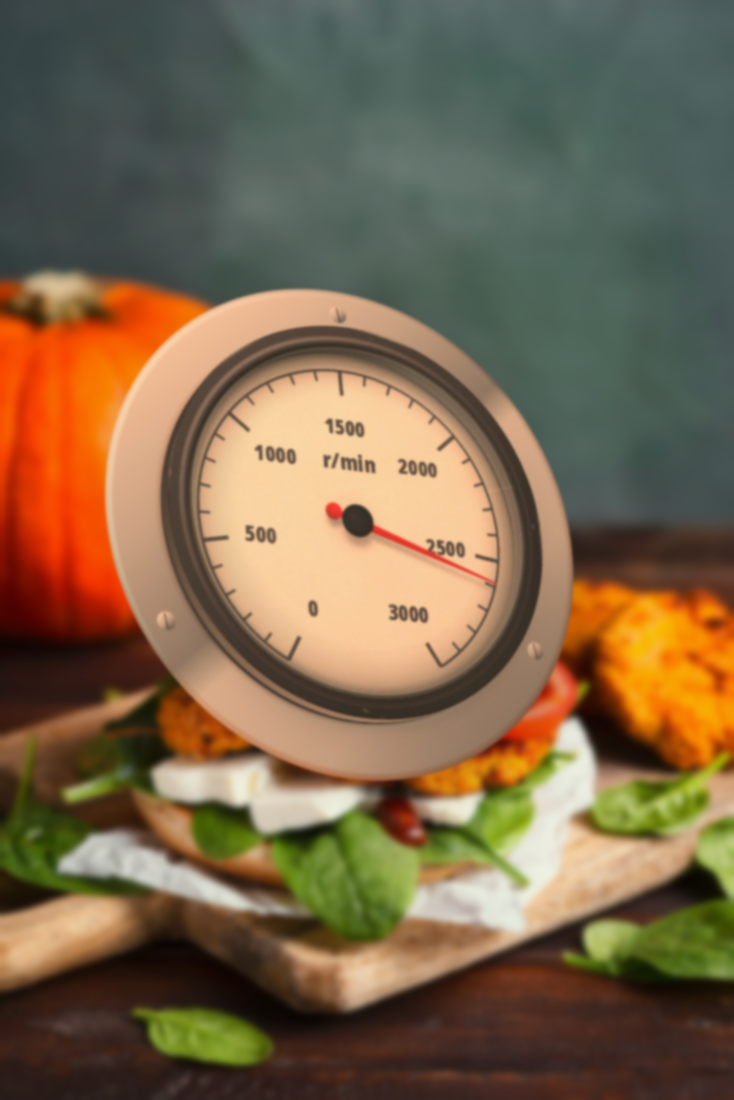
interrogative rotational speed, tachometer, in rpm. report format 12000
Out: 2600
